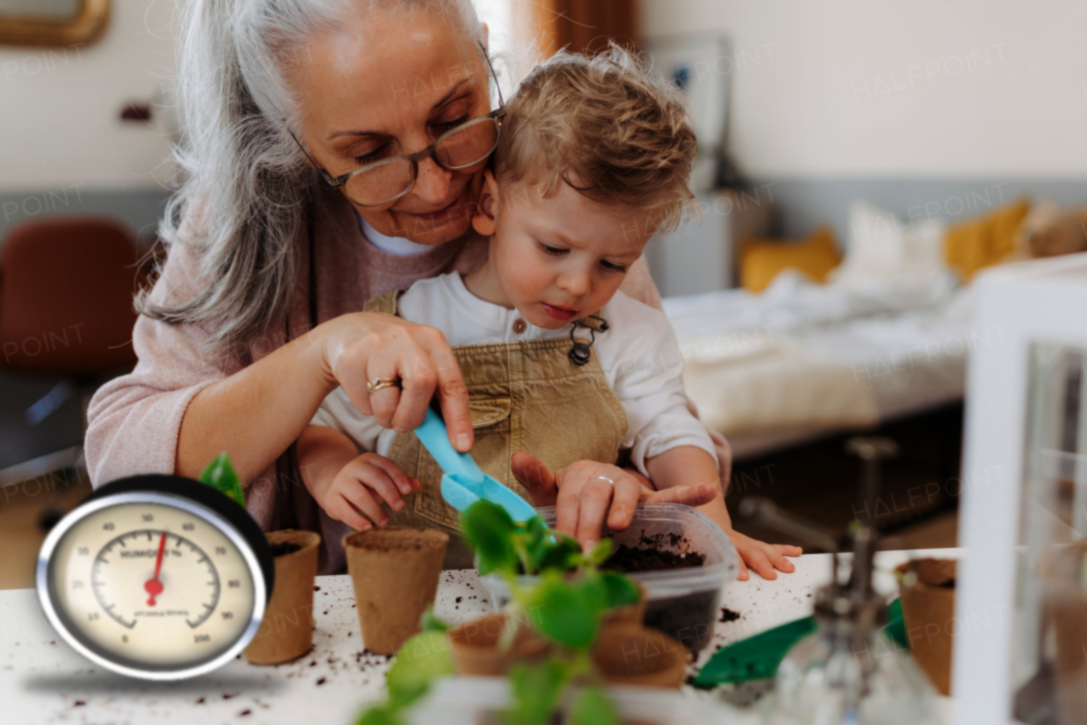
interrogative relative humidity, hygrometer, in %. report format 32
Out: 55
